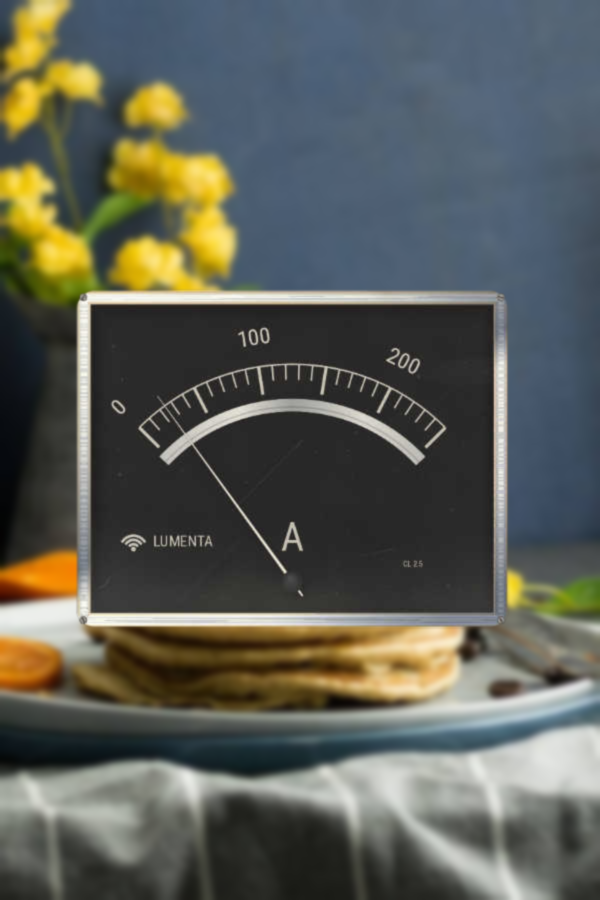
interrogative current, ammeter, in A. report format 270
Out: 25
